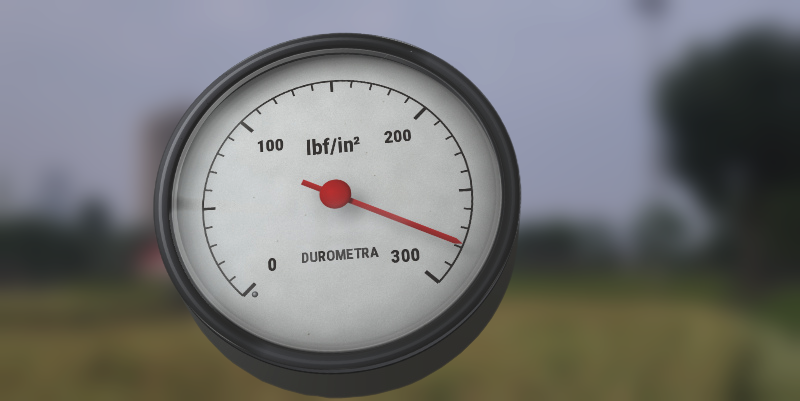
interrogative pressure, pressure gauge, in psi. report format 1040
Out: 280
